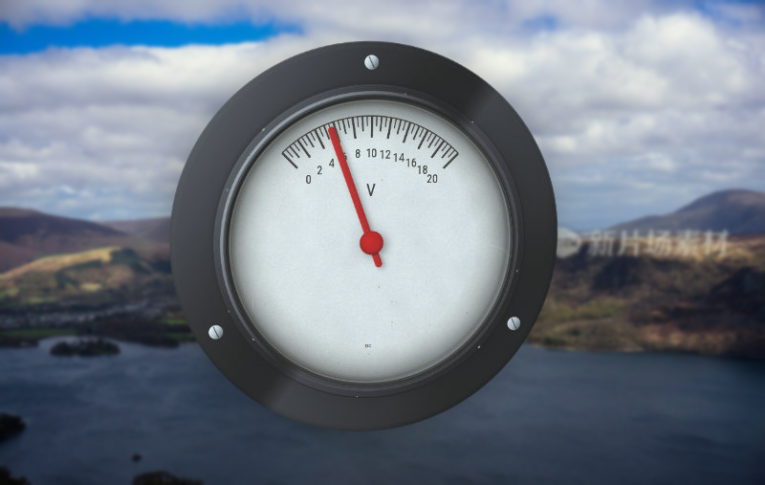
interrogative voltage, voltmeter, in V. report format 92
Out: 5.5
